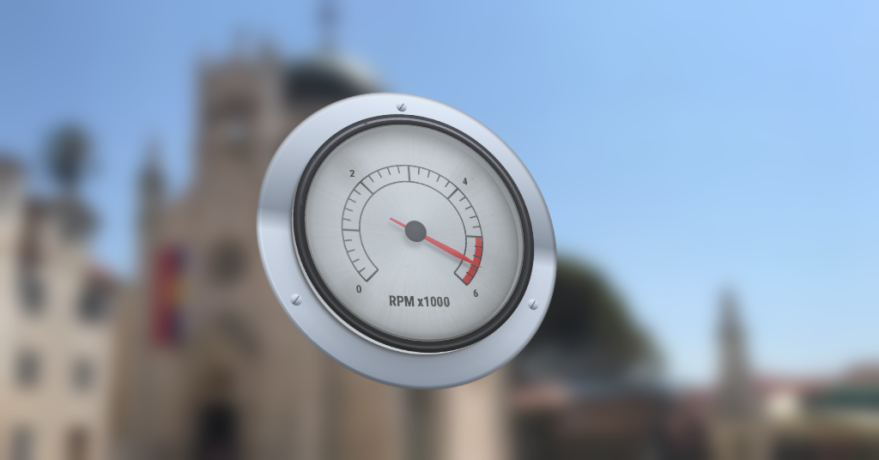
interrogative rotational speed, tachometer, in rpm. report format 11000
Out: 5600
